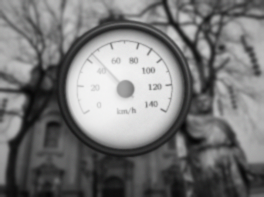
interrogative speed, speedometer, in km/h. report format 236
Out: 45
